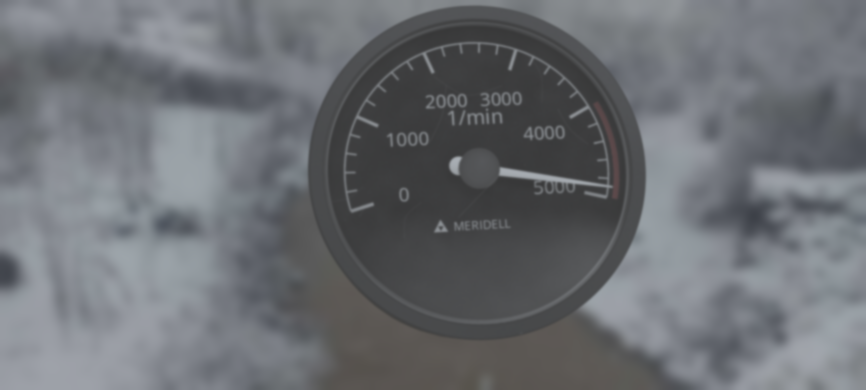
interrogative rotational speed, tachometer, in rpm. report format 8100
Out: 4900
